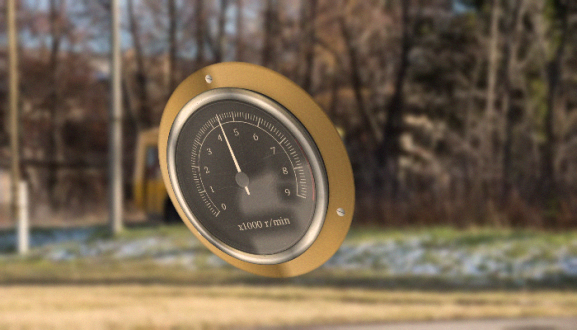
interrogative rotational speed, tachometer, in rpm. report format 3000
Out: 4500
